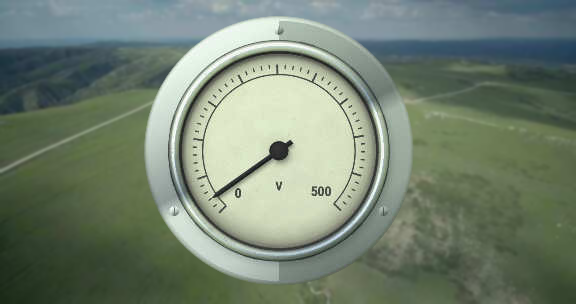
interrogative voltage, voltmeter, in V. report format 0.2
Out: 20
